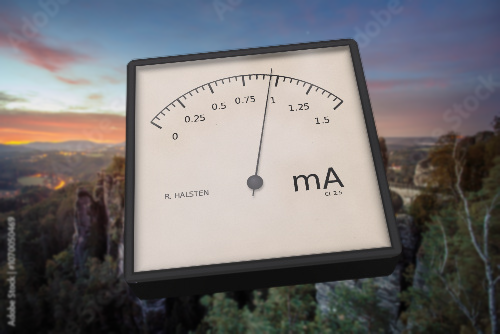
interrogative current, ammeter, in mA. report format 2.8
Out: 0.95
